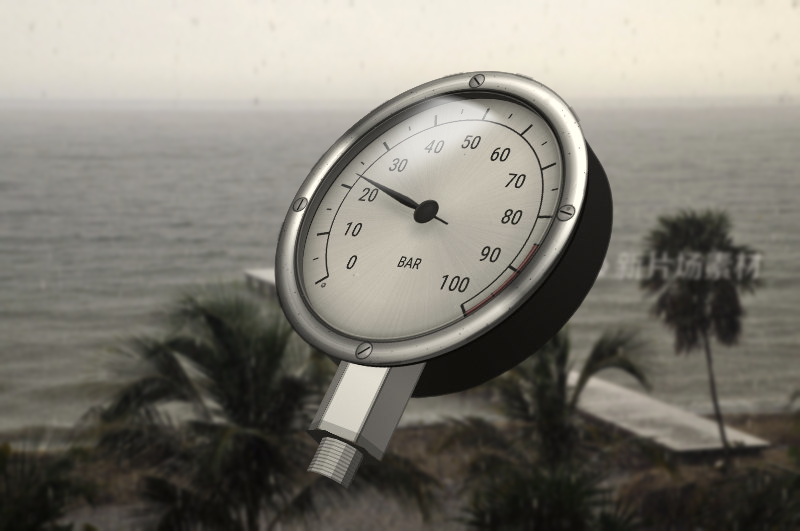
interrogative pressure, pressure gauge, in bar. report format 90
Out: 22.5
